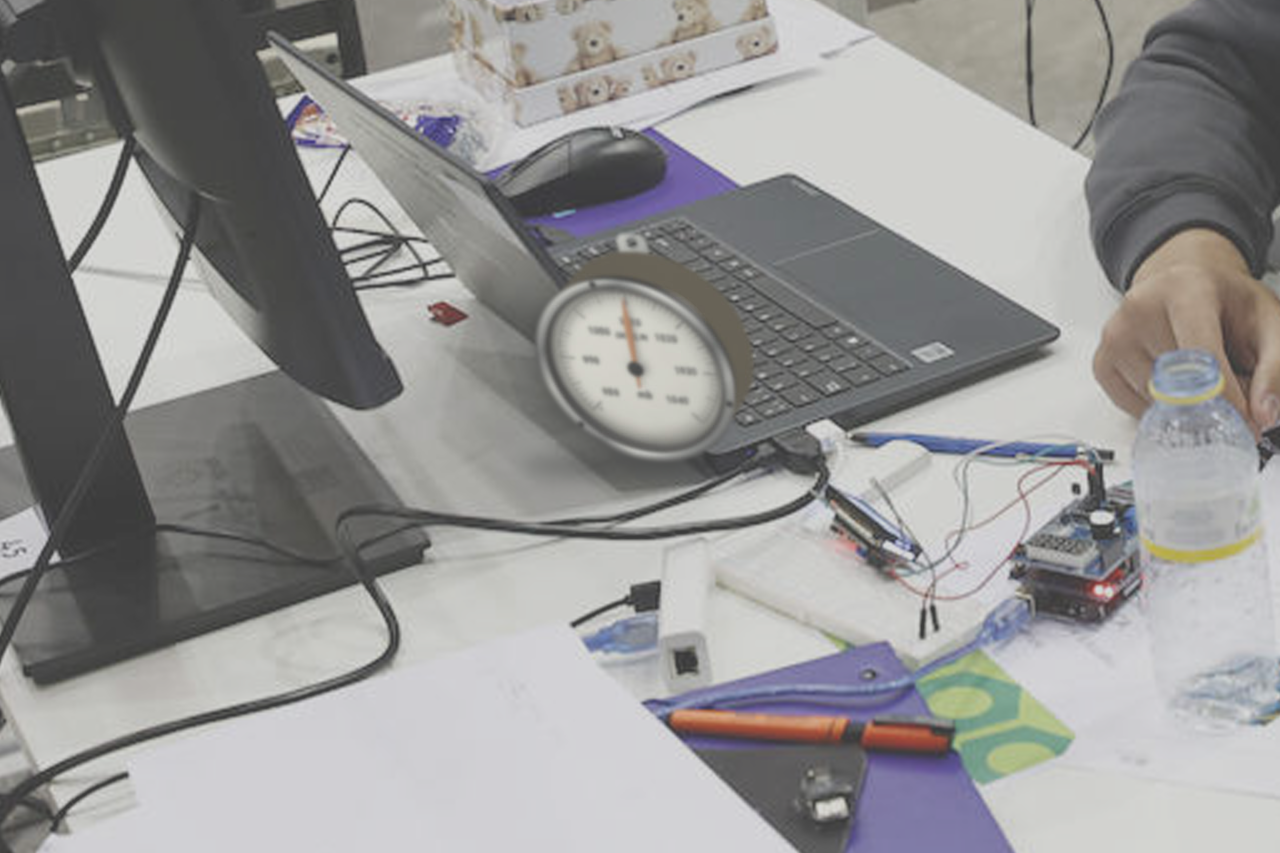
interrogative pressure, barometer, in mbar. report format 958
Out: 1010
